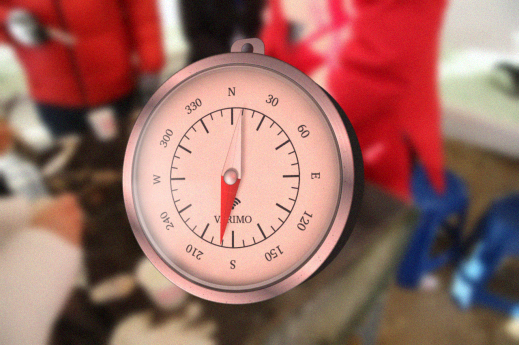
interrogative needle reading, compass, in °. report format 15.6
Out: 190
